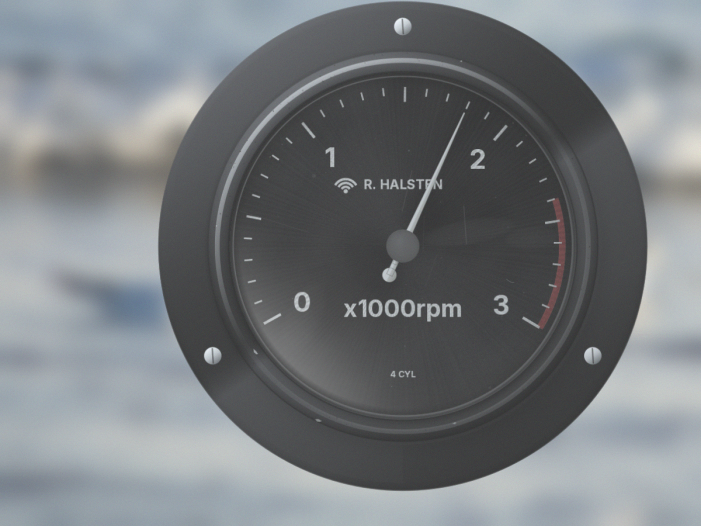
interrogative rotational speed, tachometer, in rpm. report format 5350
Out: 1800
